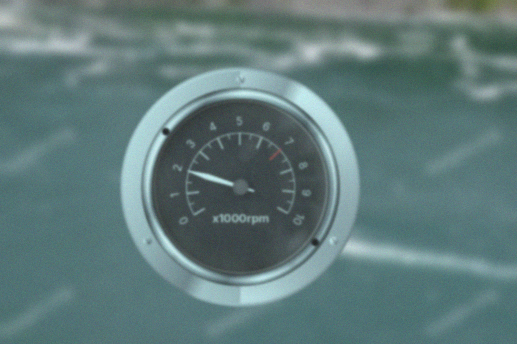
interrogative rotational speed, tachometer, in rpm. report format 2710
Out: 2000
